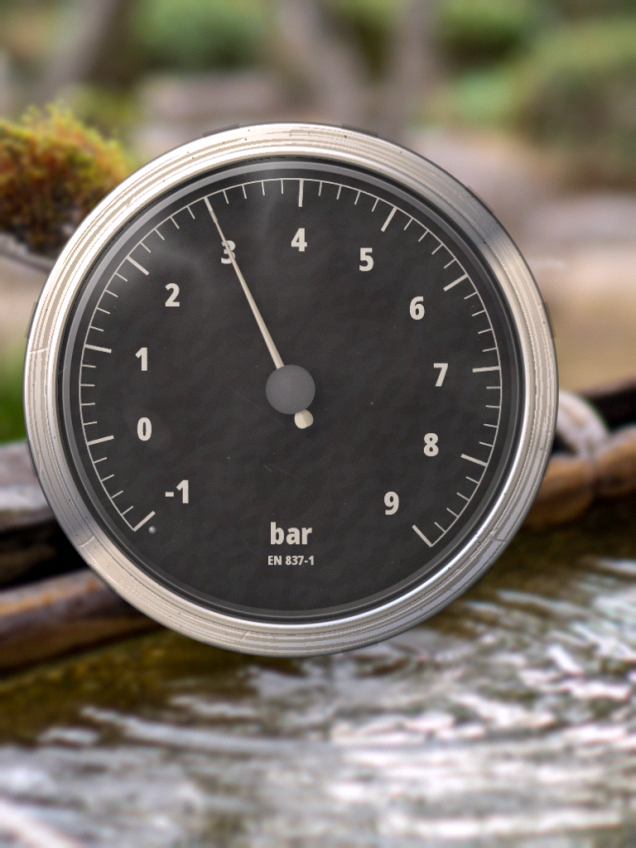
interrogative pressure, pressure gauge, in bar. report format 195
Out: 3
